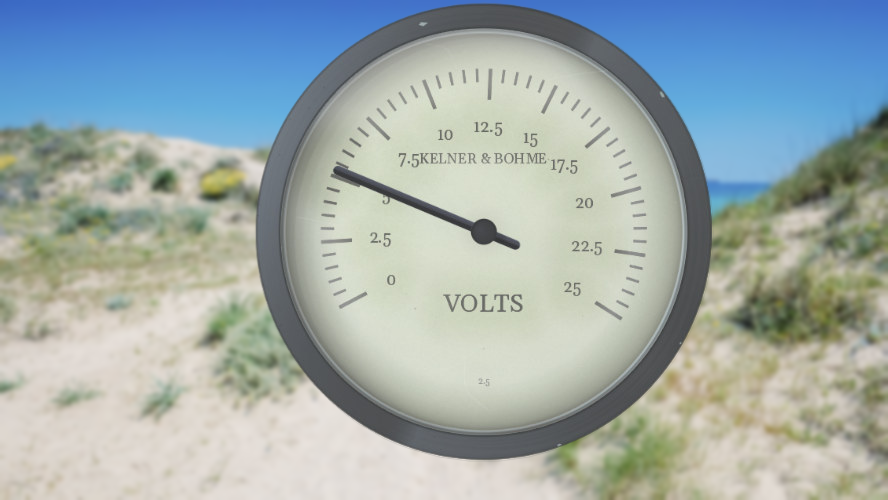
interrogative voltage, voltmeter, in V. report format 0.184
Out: 5.25
